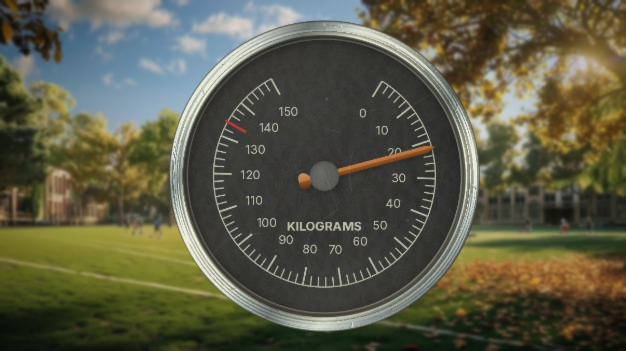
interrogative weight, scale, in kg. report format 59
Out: 22
